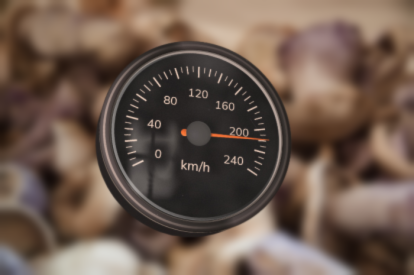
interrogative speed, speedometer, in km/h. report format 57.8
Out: 210
